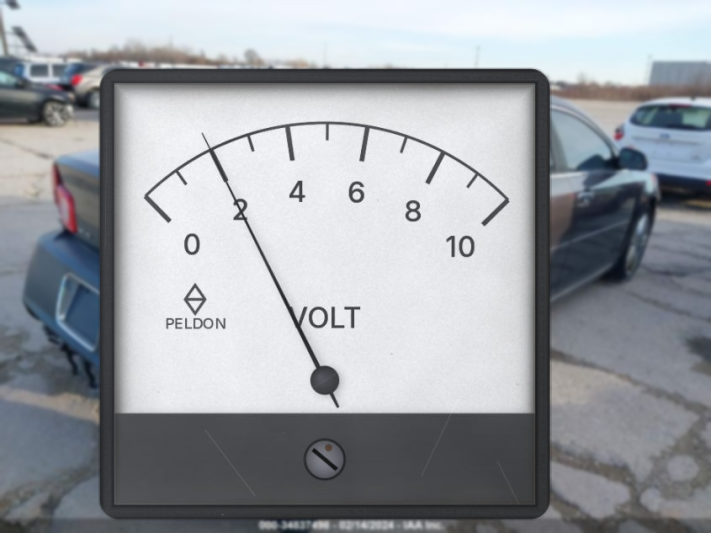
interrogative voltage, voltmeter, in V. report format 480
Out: 2
